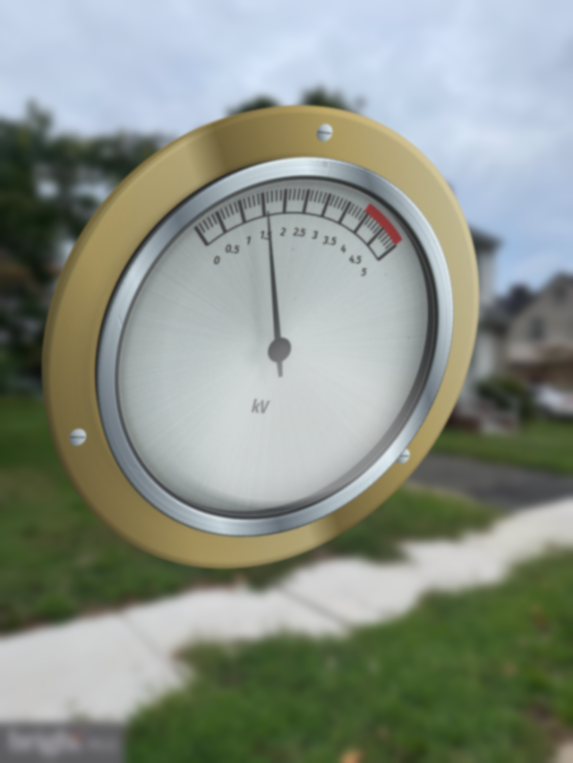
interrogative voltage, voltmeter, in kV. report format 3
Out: 1.5
